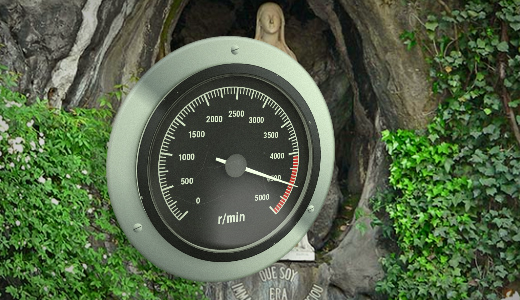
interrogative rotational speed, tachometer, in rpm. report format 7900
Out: 4500
